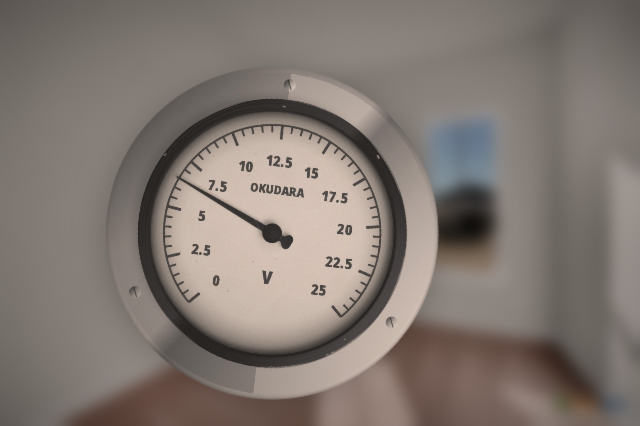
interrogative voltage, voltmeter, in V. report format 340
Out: 6.5
